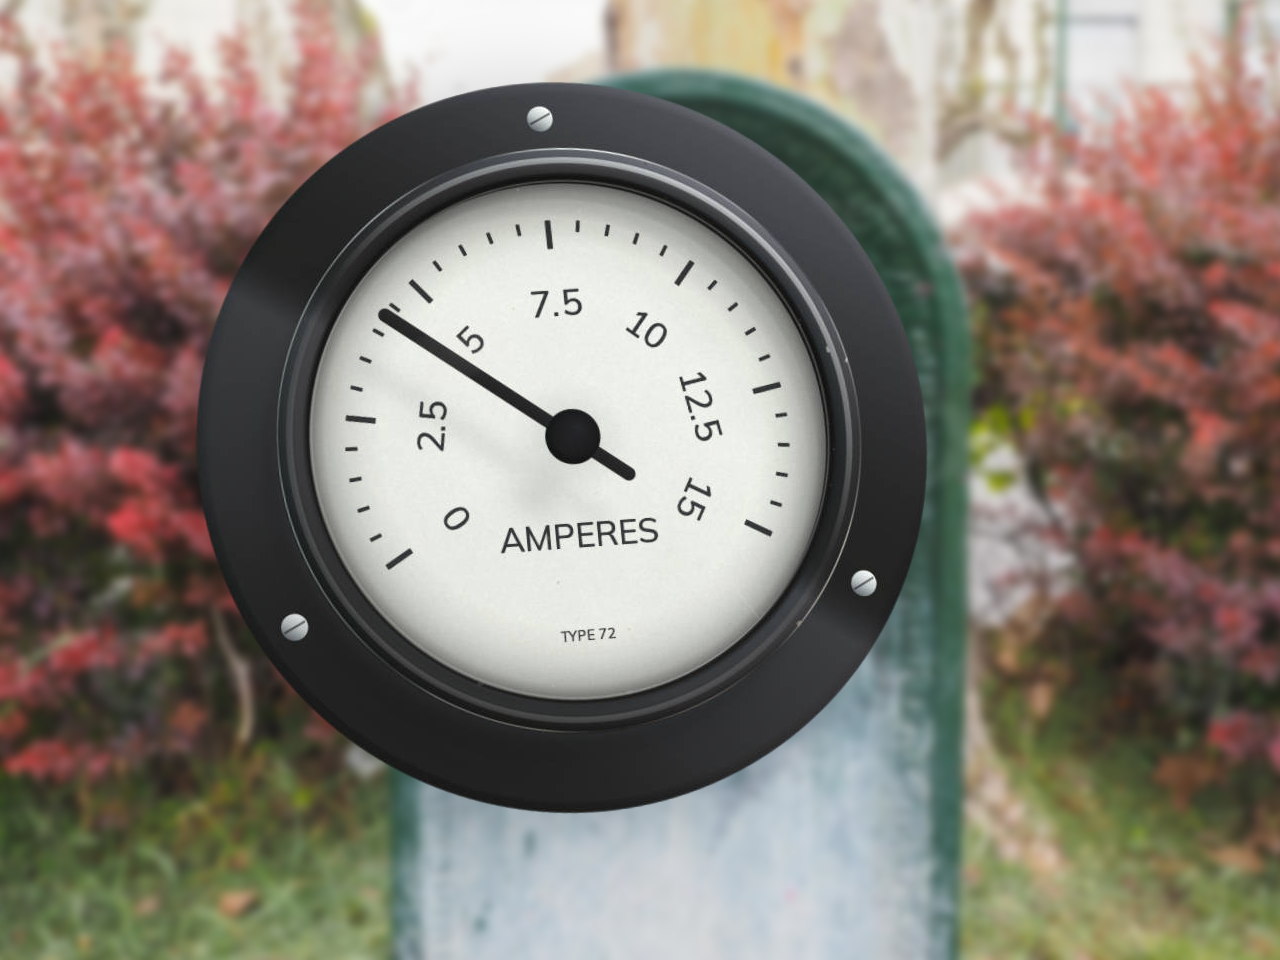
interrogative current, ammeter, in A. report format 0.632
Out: 4.25
